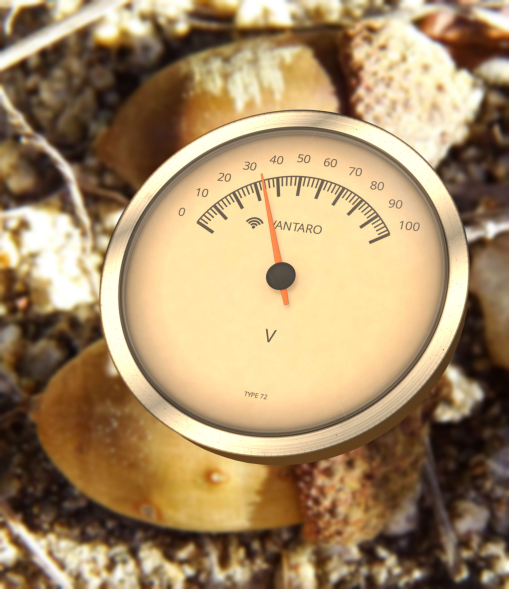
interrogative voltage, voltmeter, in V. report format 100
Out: 34
